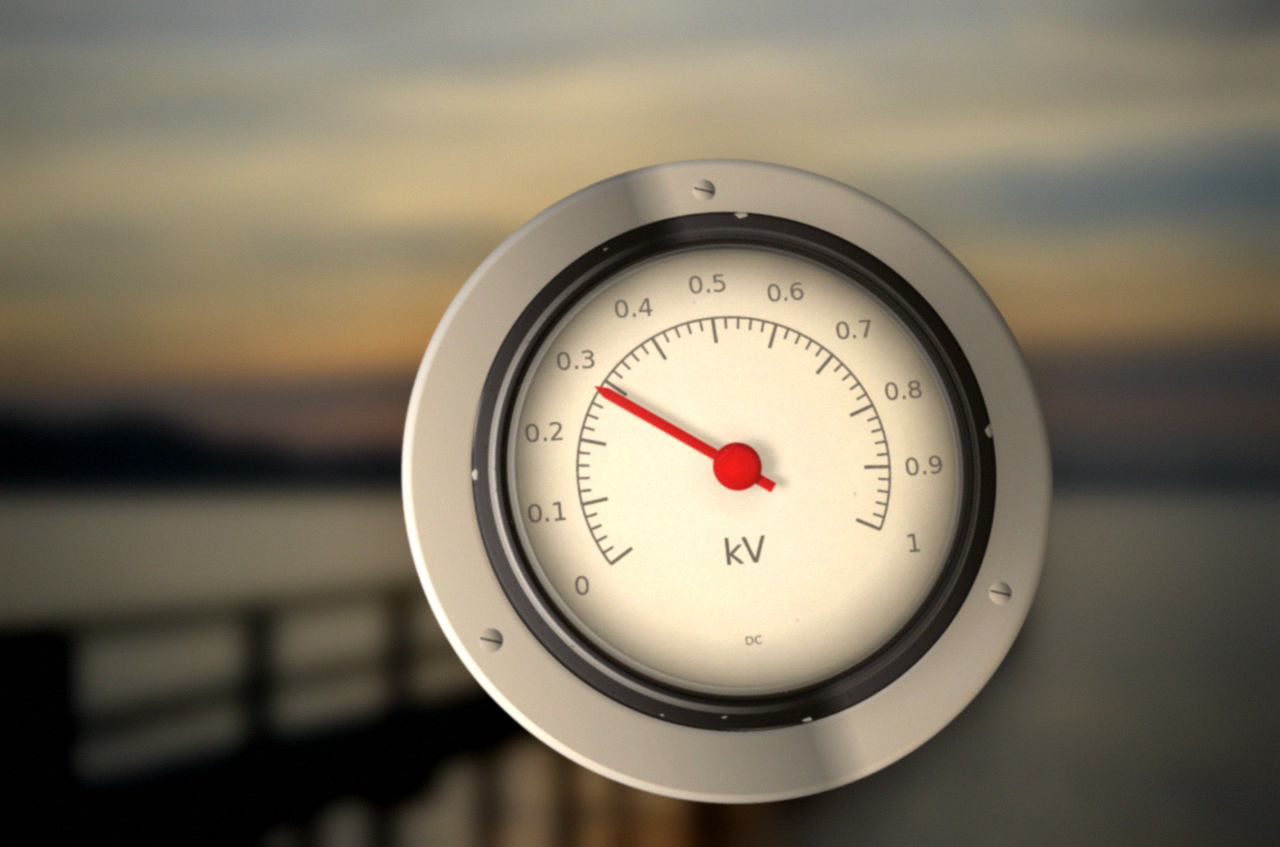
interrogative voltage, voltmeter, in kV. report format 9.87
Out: 0.28
